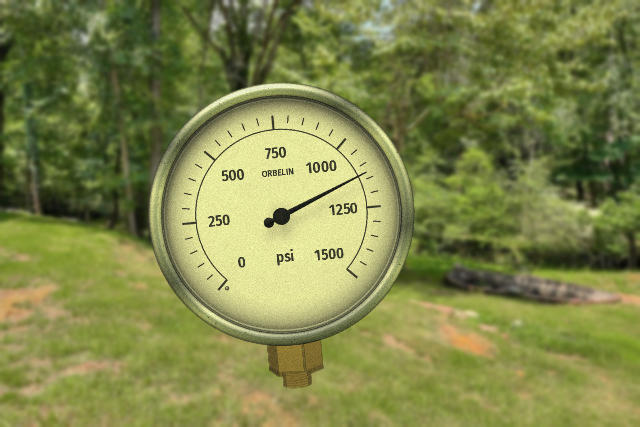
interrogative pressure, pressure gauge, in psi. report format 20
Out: 1125
